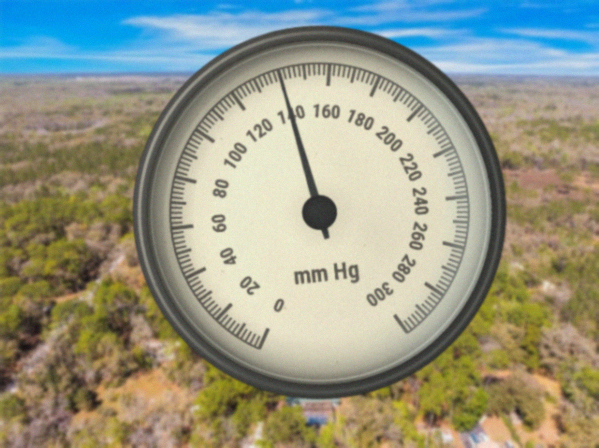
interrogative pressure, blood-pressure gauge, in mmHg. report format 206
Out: 140
